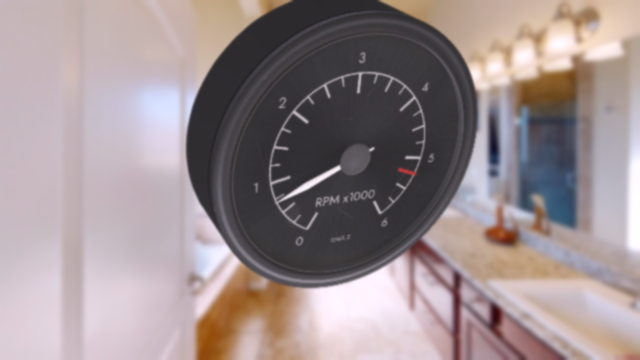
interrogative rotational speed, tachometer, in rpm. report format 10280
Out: 750
